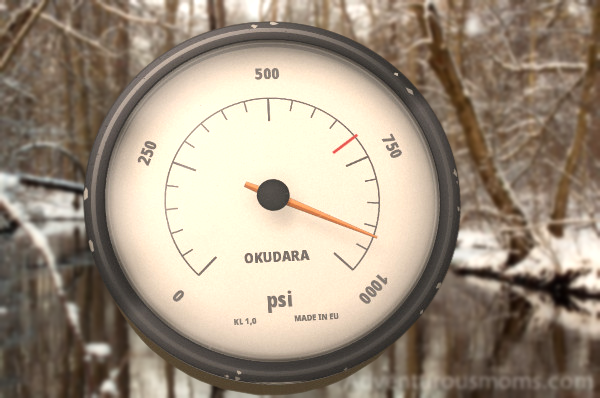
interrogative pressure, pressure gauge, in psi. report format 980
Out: 925
